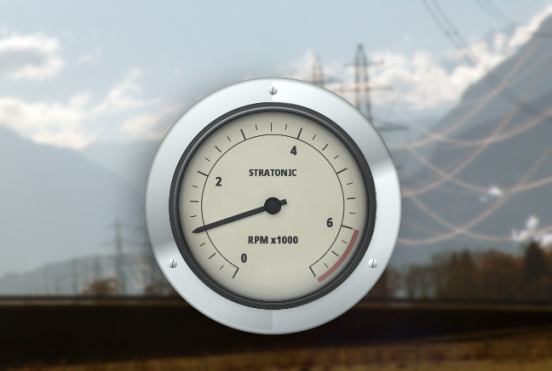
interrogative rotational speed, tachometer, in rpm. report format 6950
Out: 1000
